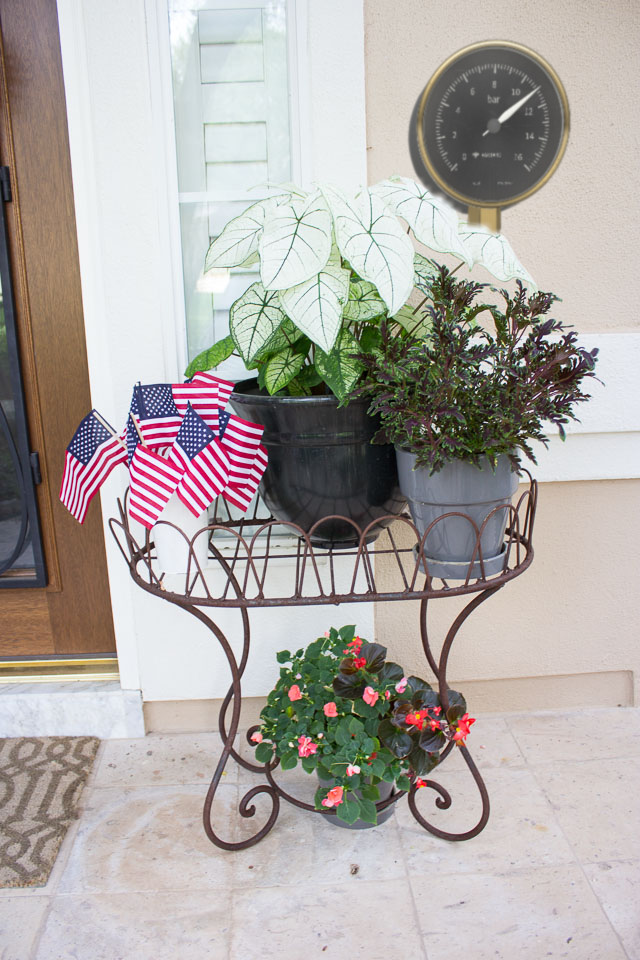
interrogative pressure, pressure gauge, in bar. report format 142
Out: 11
